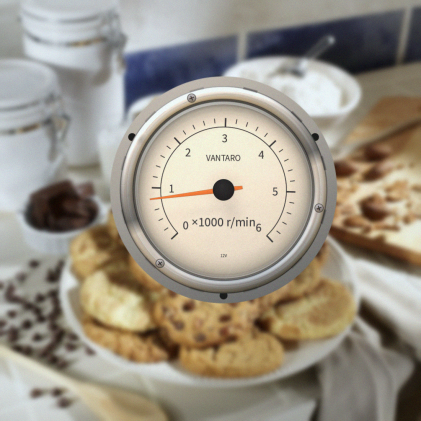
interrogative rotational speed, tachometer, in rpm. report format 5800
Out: 800
